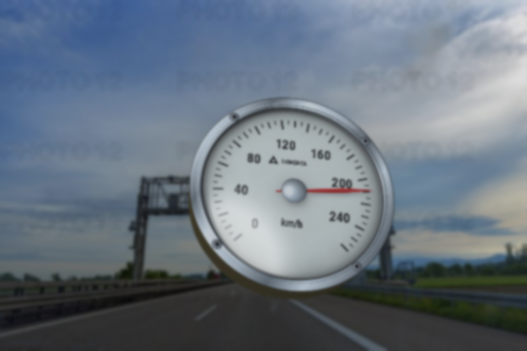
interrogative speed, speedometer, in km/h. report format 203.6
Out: 210
